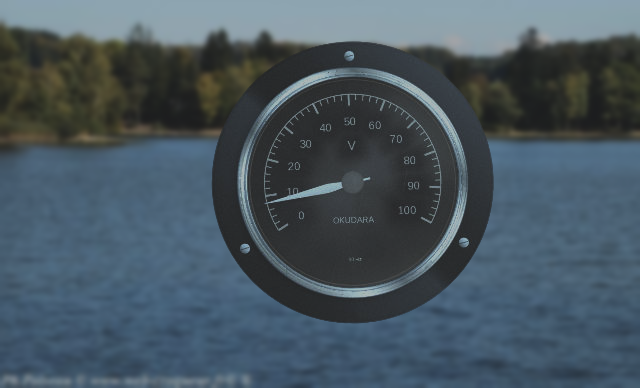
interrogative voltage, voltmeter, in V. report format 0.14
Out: 8
